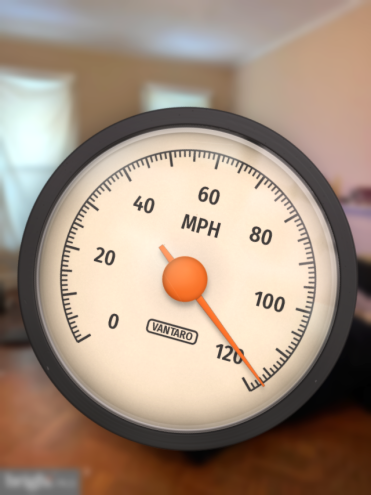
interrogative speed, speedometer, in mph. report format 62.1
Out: 117
